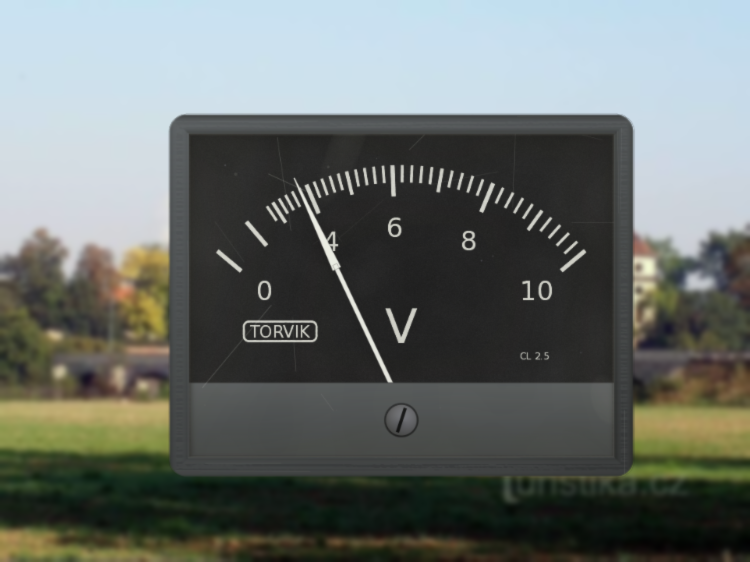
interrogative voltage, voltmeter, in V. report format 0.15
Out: 3.8
